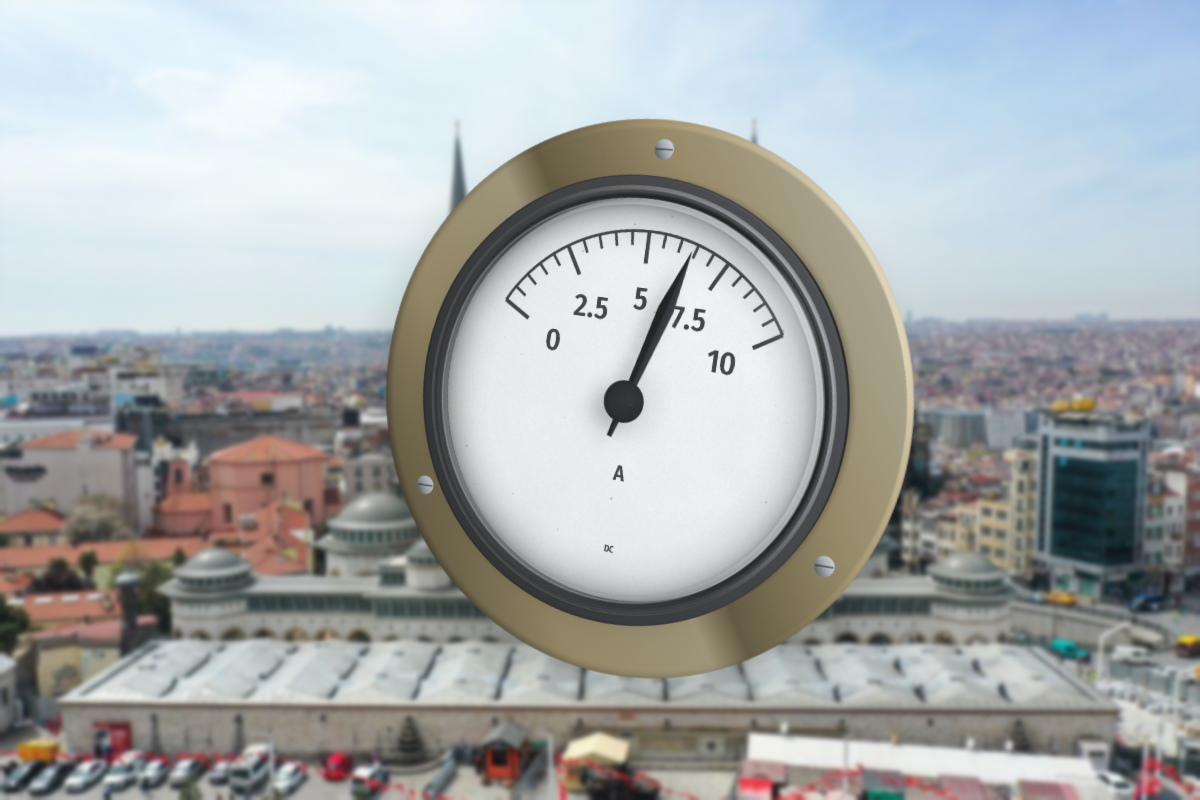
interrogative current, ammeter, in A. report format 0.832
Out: 6.5
